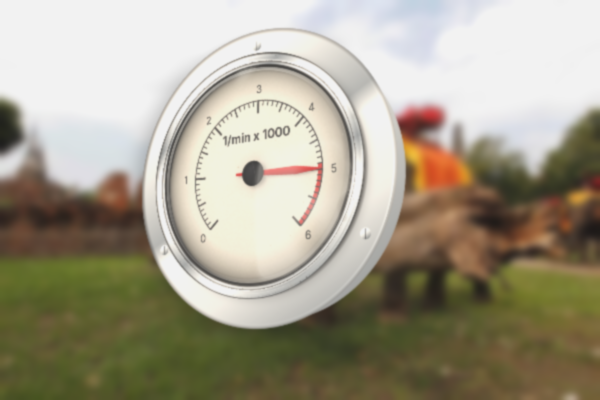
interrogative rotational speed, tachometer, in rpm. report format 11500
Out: 5000
